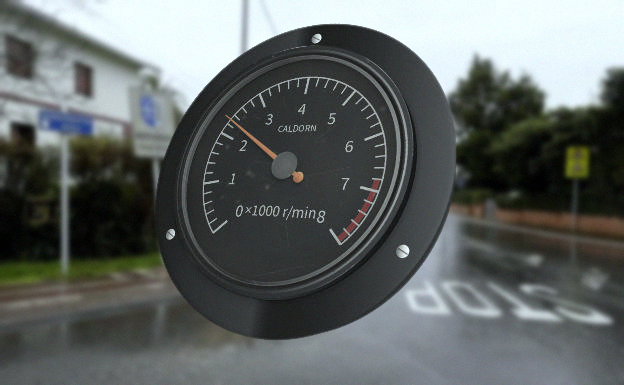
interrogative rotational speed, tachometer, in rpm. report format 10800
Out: 2300
